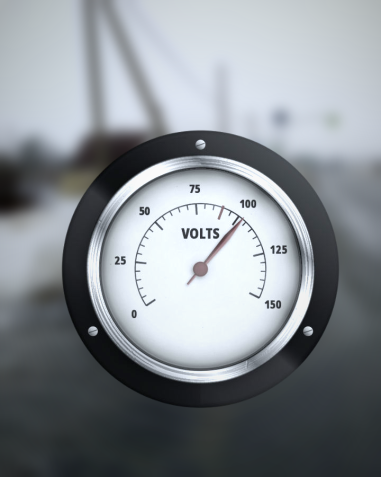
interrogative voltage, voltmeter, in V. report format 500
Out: 102.5
